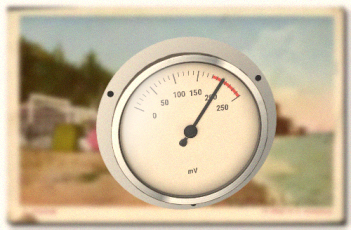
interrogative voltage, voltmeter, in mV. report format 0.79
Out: 200
